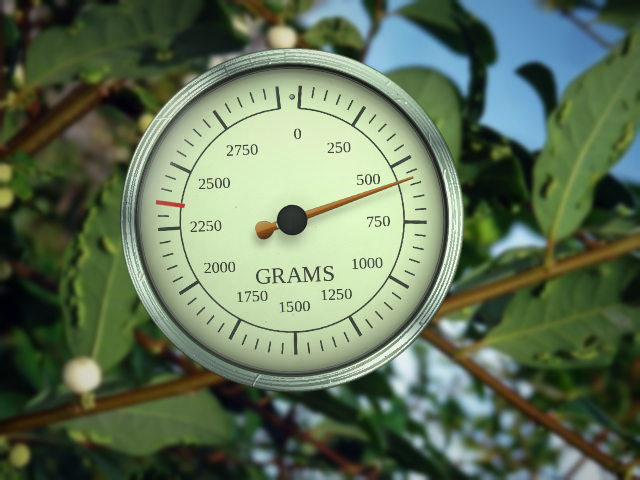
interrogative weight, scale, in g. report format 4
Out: 575
